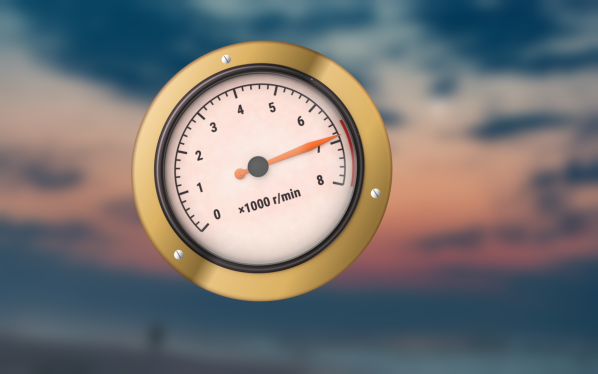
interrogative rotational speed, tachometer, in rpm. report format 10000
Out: 6900
